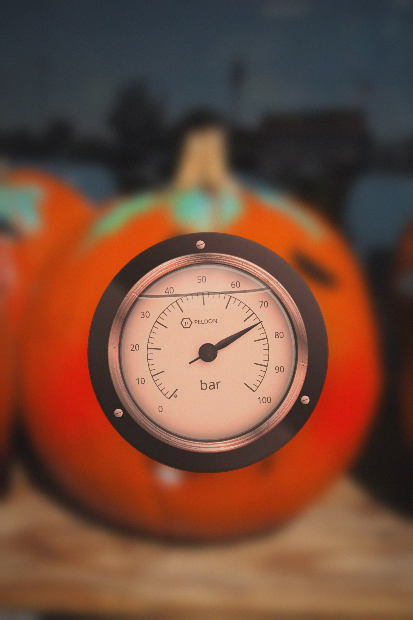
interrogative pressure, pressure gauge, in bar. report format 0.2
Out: 74
